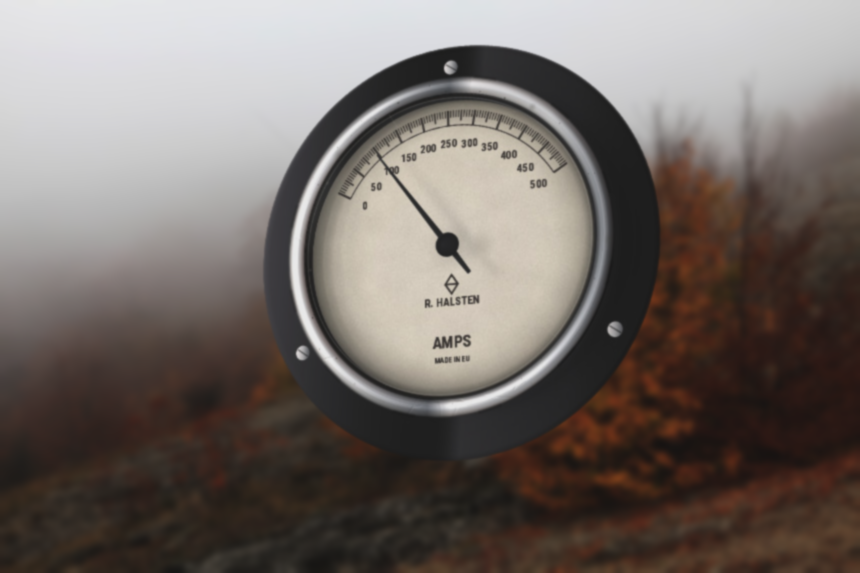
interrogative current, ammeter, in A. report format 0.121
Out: 100
